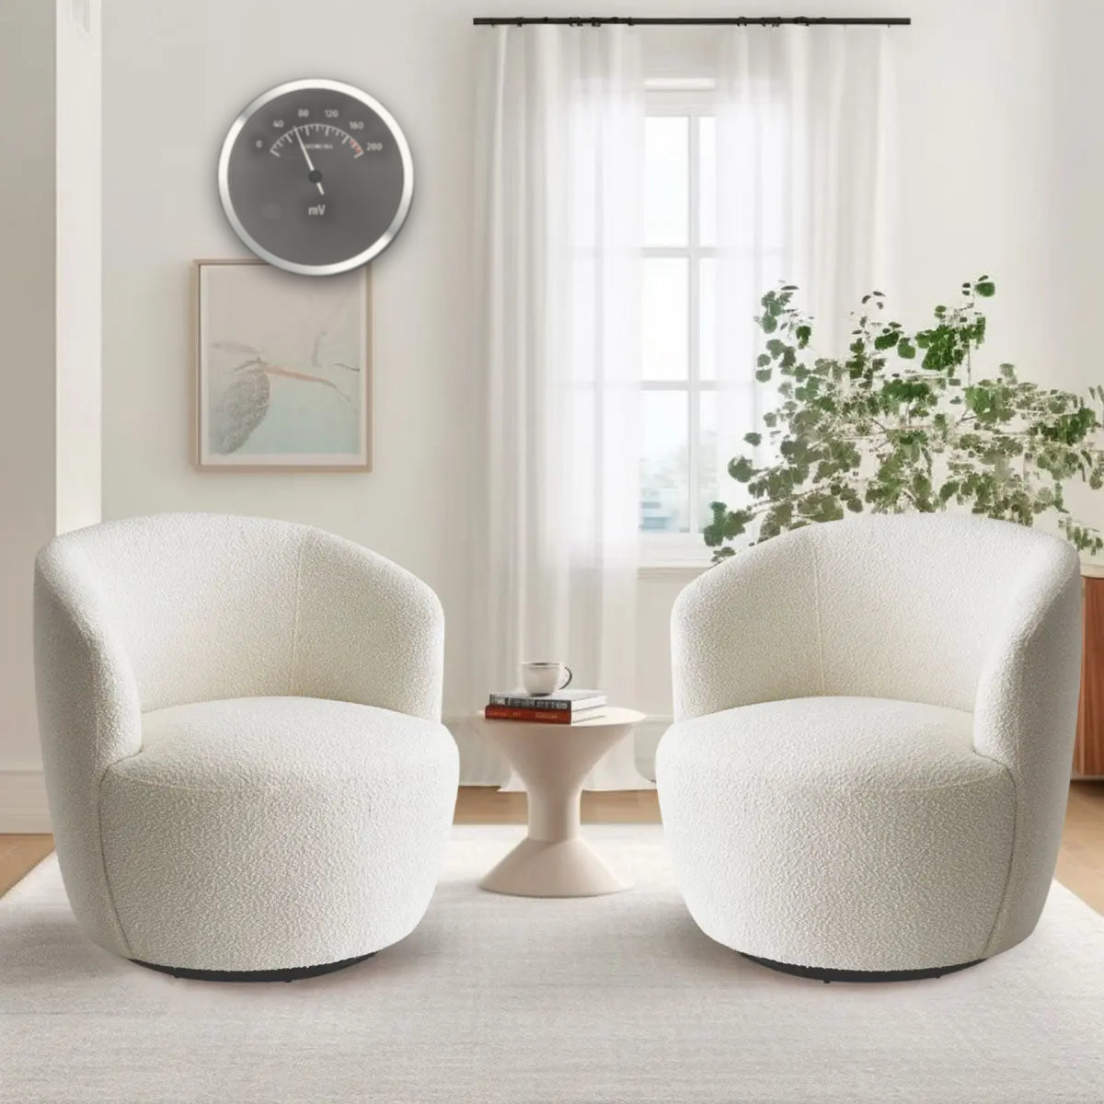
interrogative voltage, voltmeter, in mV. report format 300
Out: 60
